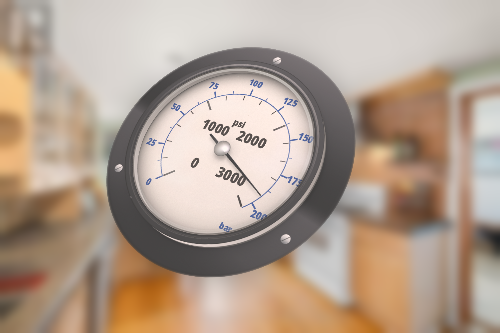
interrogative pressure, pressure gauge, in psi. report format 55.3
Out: 2800
